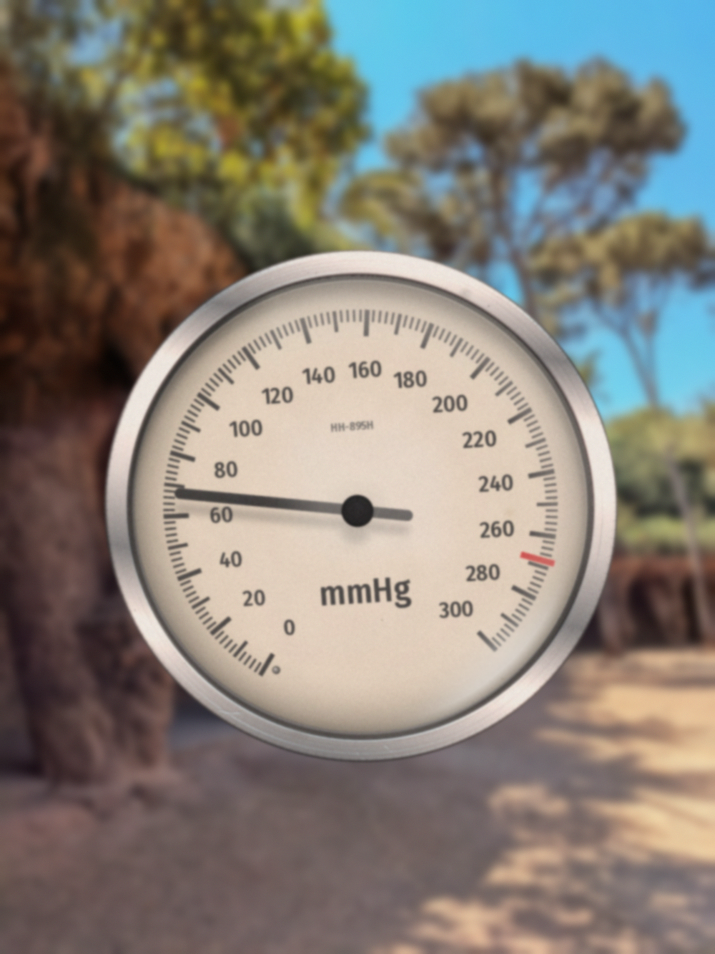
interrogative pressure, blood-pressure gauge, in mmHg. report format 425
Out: 68
